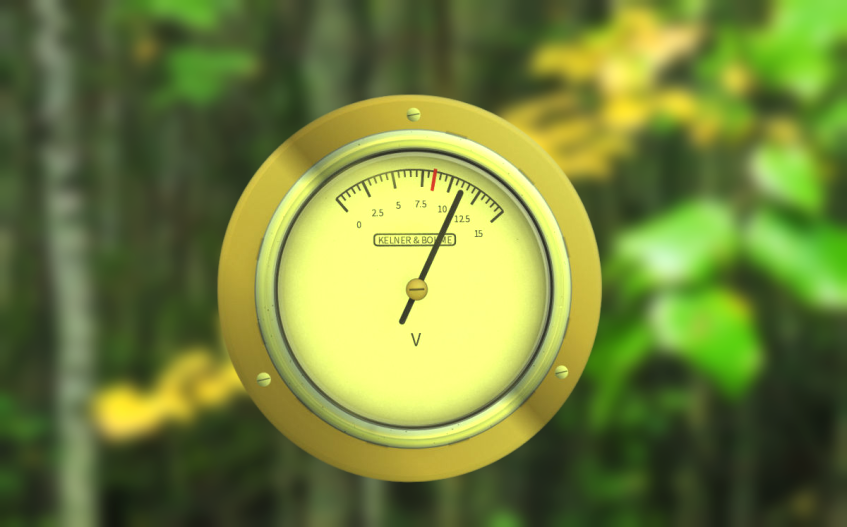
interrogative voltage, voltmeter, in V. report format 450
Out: 11
